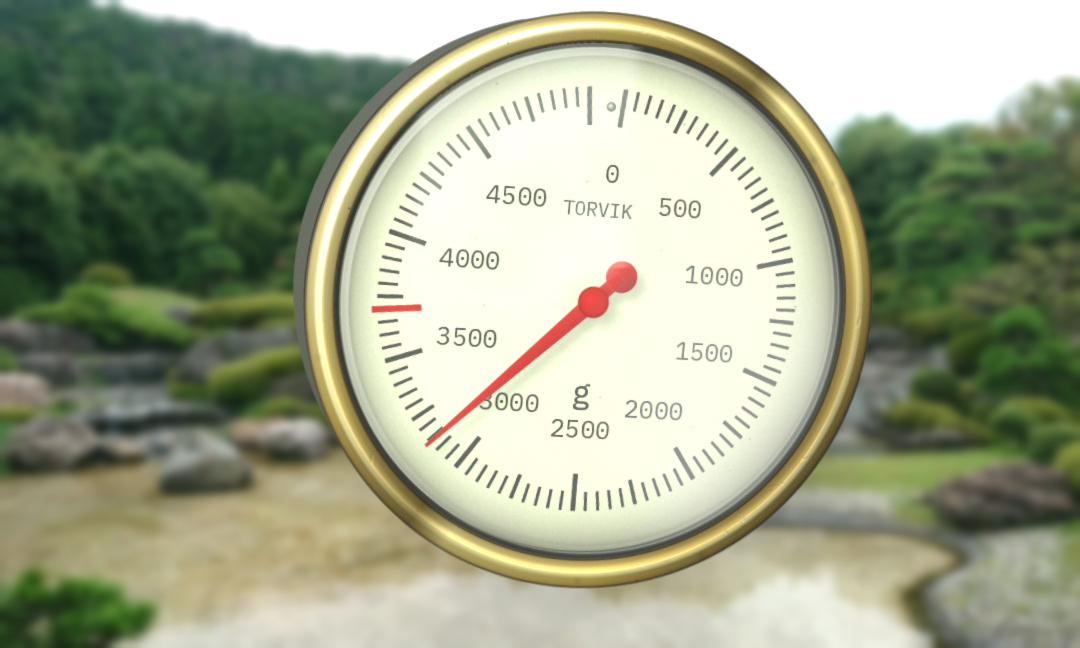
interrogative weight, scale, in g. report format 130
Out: 3150
